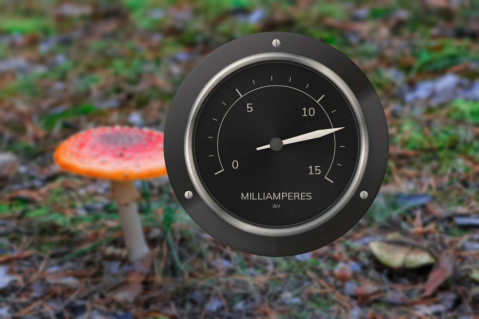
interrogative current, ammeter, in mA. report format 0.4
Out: 12
